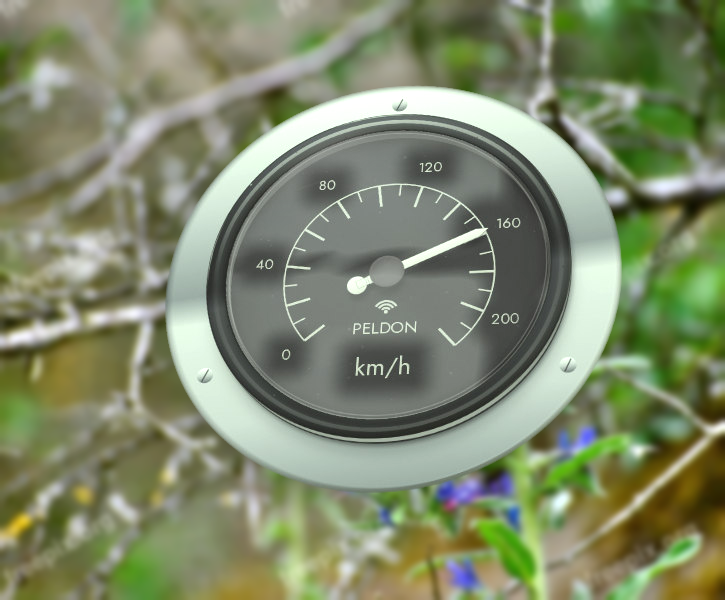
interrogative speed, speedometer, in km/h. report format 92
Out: 160
